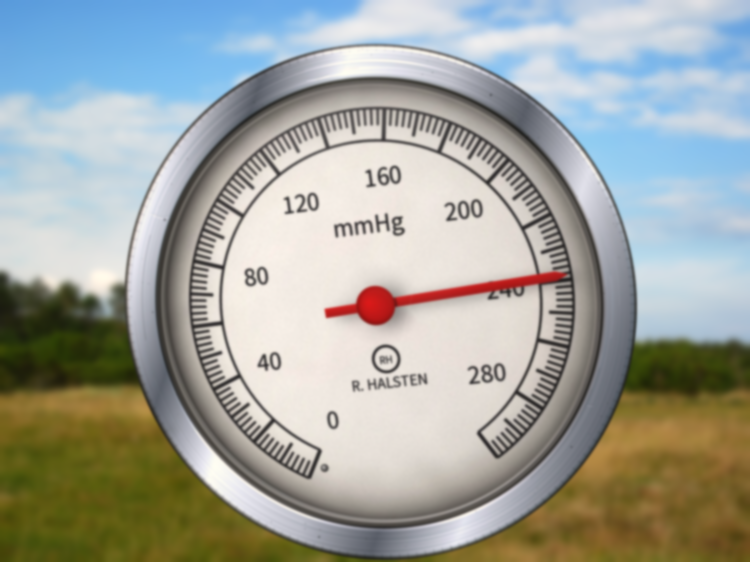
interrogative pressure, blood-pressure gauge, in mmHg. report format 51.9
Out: 238
